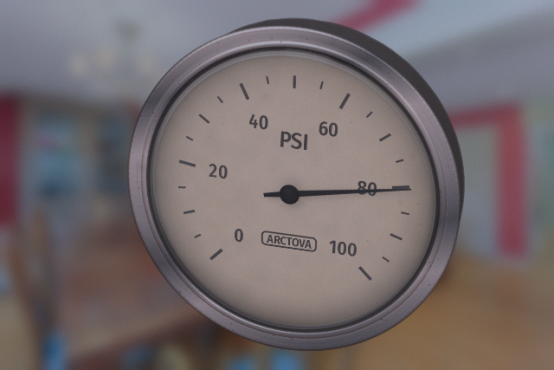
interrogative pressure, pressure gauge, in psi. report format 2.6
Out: 80
